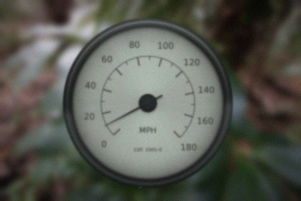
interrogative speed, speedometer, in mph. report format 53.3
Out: 10
